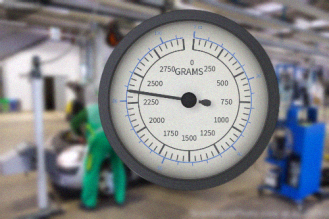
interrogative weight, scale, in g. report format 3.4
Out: 2350
